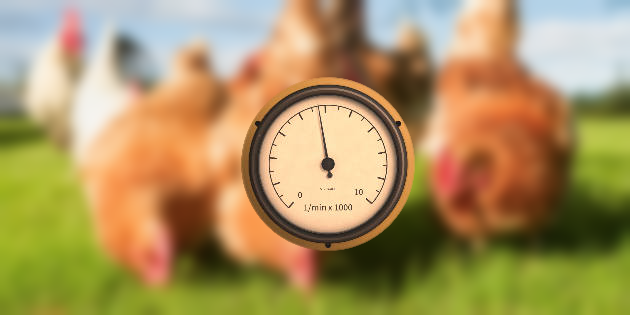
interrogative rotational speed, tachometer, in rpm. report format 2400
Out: 4750
